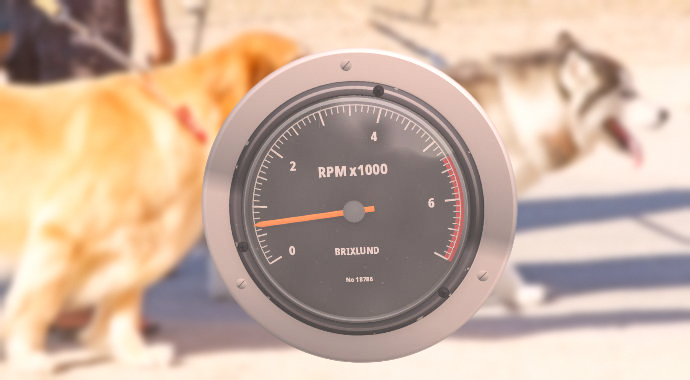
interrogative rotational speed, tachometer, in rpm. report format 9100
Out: 700
